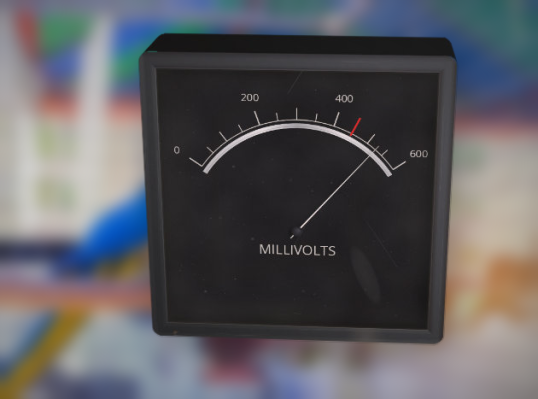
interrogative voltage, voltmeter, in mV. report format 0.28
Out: 525
